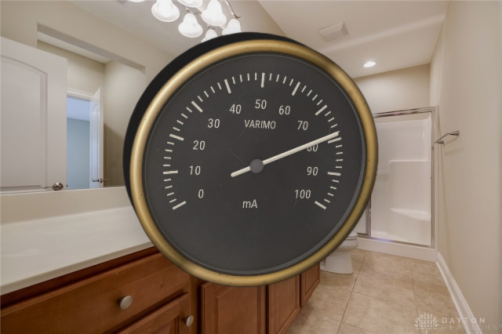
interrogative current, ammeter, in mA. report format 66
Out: 78
